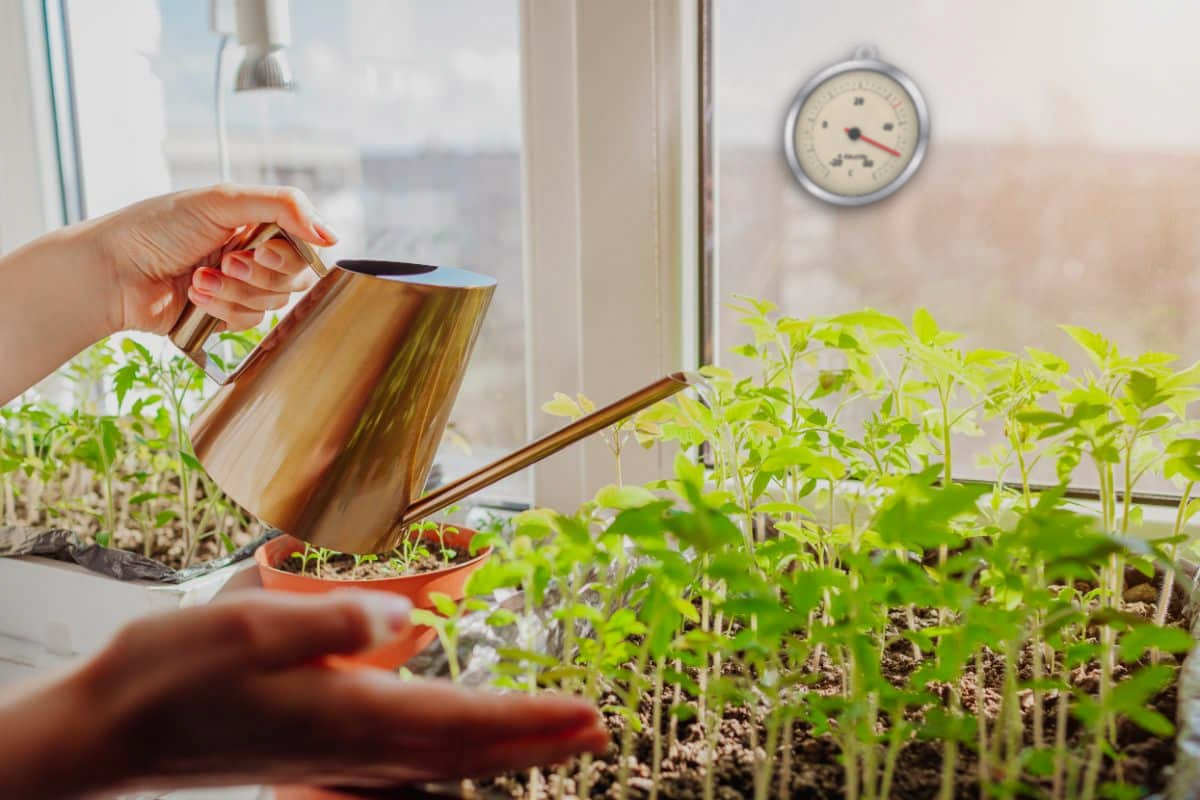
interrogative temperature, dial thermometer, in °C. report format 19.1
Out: 50
